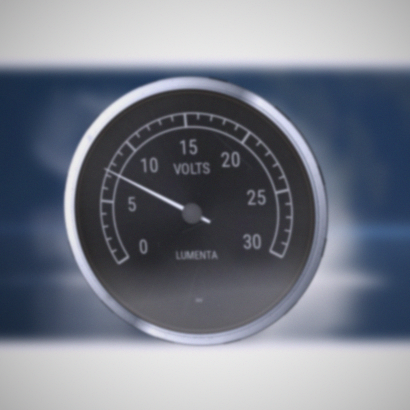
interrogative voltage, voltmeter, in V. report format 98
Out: 7.5
